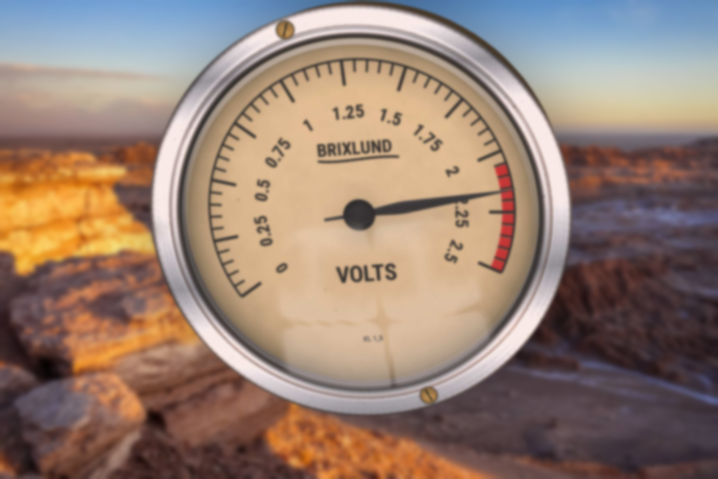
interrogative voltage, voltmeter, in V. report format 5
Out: 2.15
